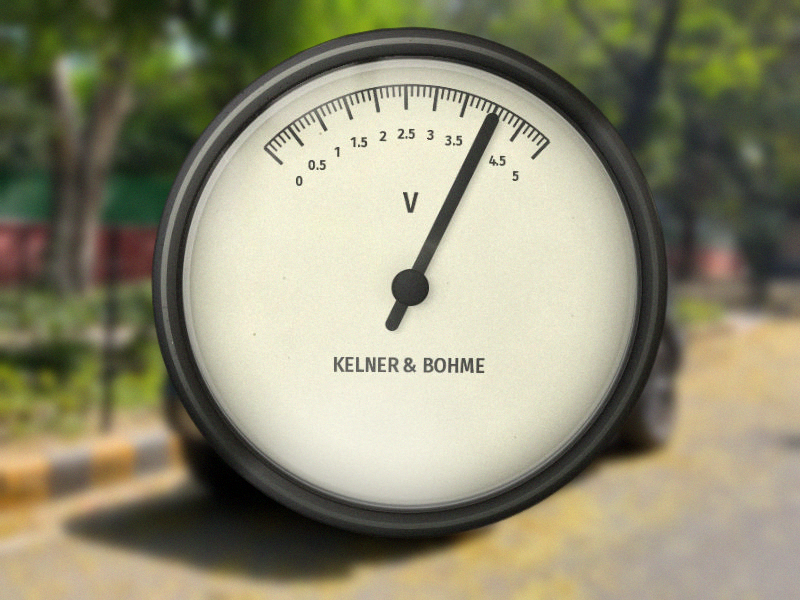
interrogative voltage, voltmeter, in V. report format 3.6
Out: 4
